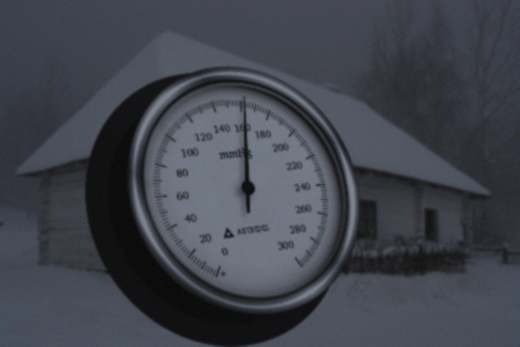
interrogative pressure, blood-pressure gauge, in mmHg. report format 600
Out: 160
